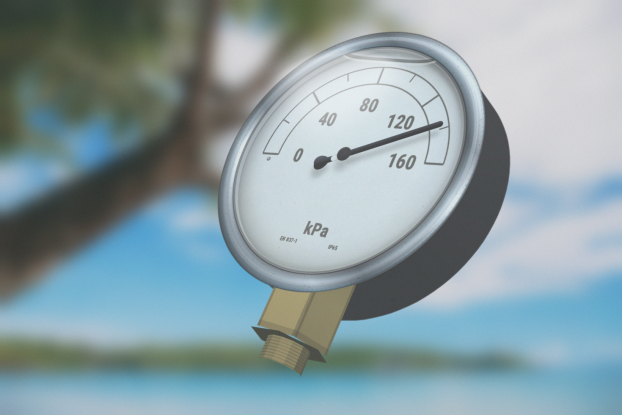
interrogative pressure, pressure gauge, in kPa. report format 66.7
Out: 140
